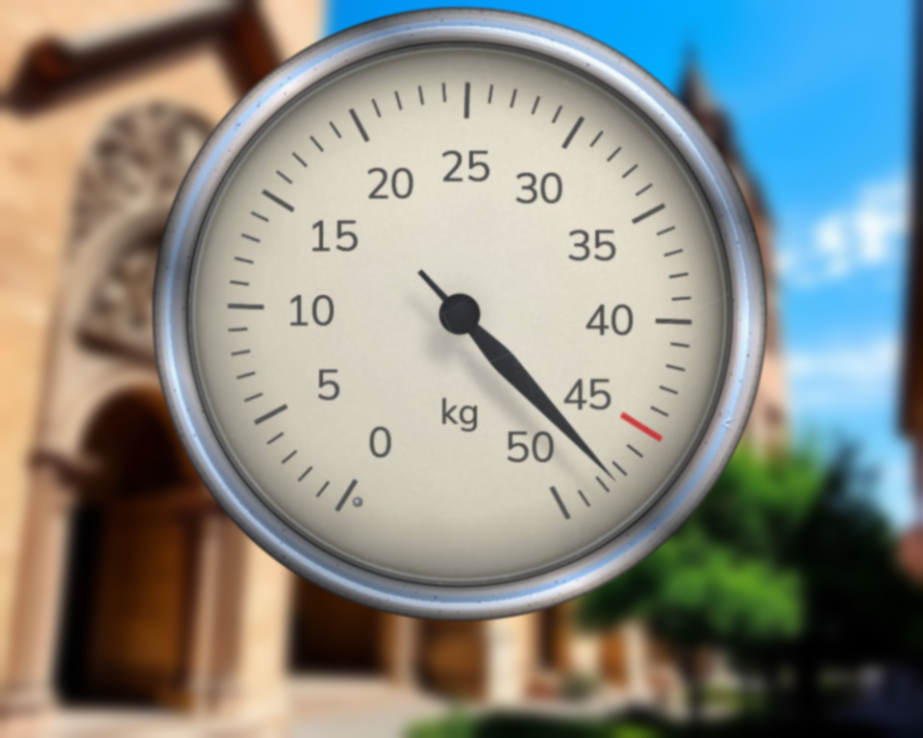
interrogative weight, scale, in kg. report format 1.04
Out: 47.5
